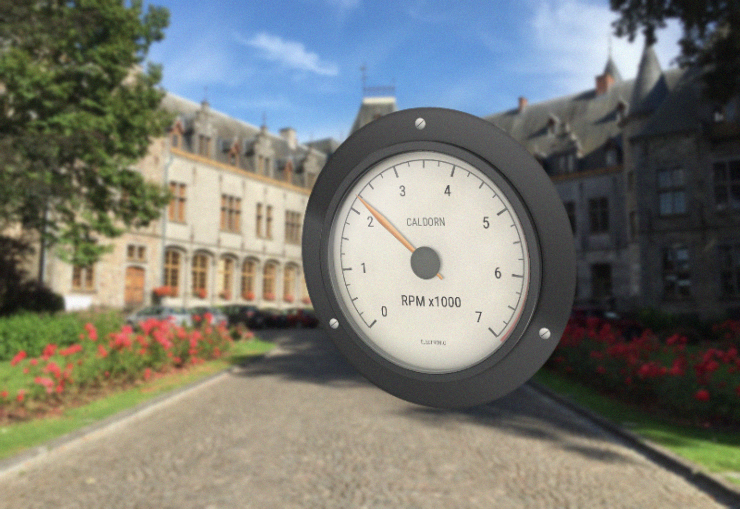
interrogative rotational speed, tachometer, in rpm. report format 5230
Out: 2250
